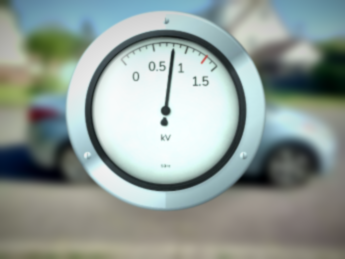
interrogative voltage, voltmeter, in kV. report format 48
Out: 0.8
